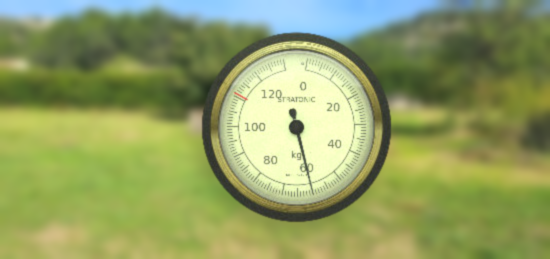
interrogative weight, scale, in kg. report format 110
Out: 60
